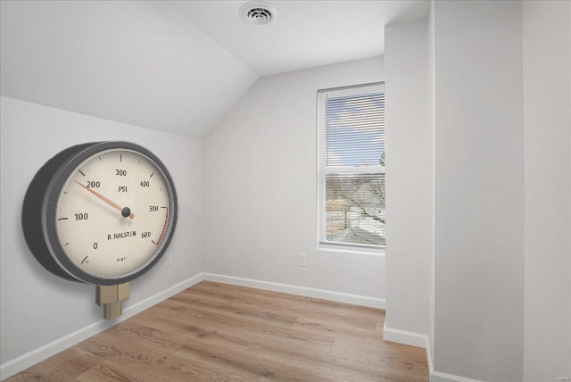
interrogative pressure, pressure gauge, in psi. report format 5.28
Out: 175
